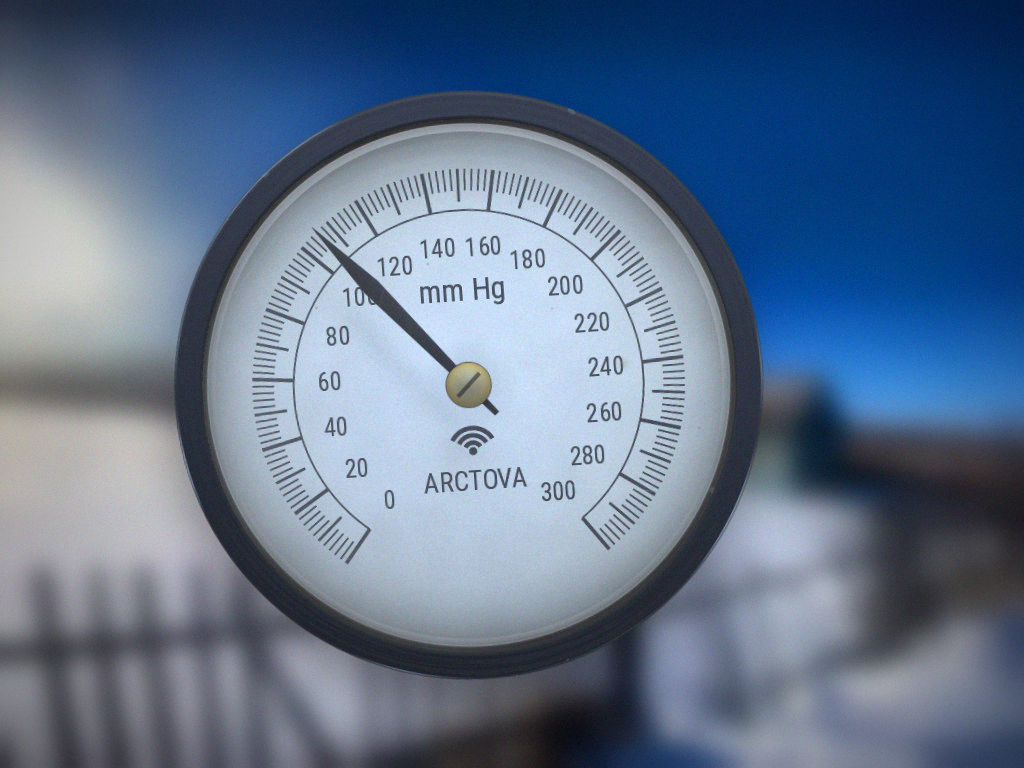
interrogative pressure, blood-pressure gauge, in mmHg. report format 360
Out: 106
